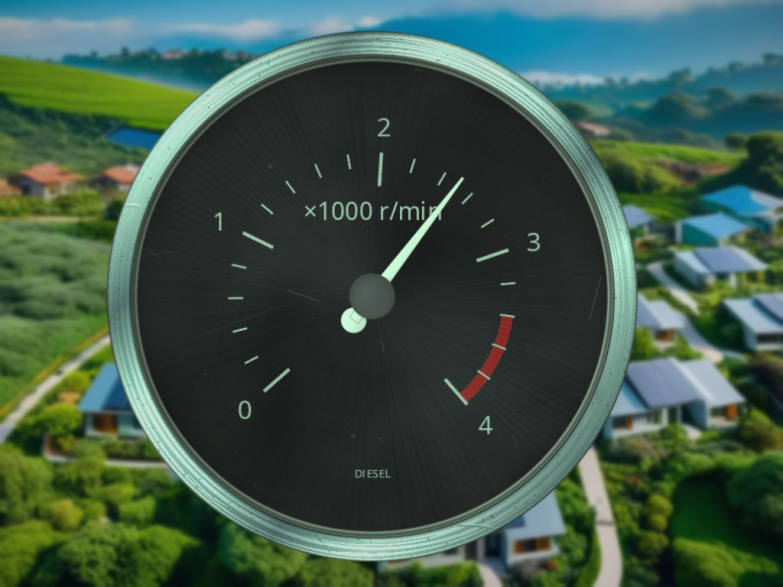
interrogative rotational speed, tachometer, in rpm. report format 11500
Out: 2500
